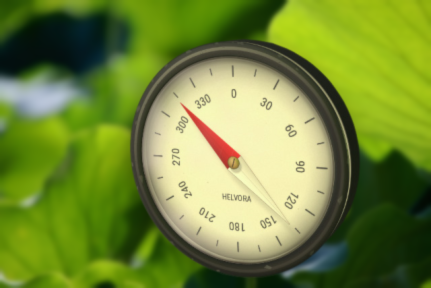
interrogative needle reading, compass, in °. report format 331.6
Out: 315
